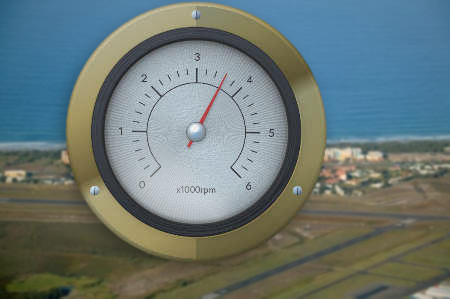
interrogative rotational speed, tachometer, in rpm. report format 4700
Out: 3600
